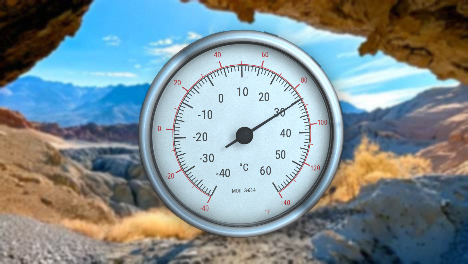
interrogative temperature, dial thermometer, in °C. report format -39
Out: 30
